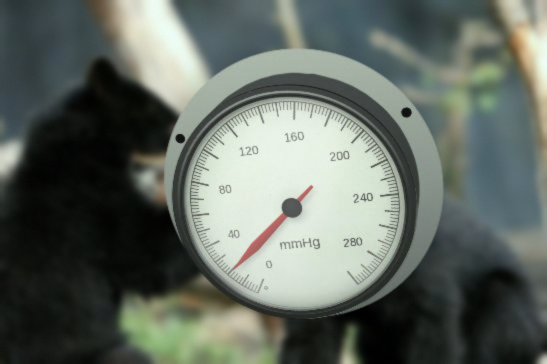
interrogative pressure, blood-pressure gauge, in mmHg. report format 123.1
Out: 20
